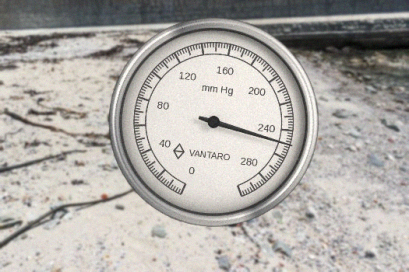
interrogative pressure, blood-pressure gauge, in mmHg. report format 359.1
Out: 250
